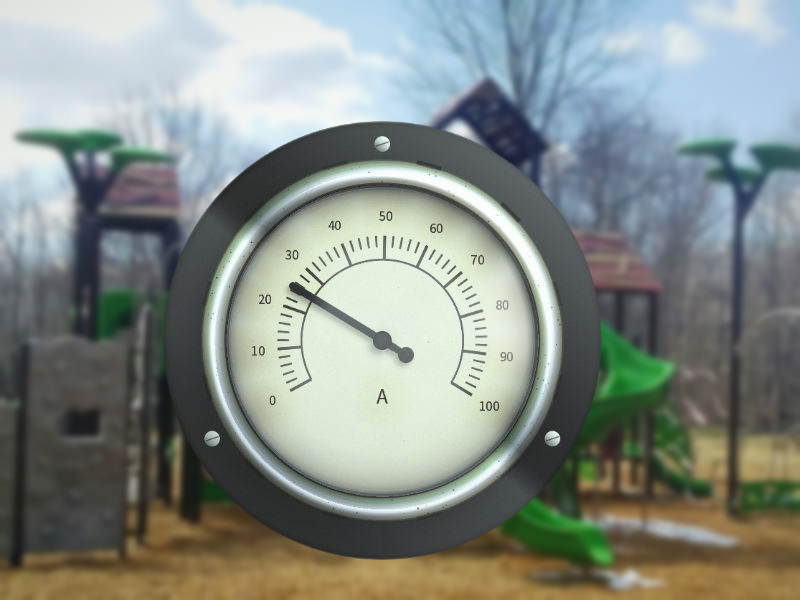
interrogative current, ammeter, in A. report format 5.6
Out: 25
